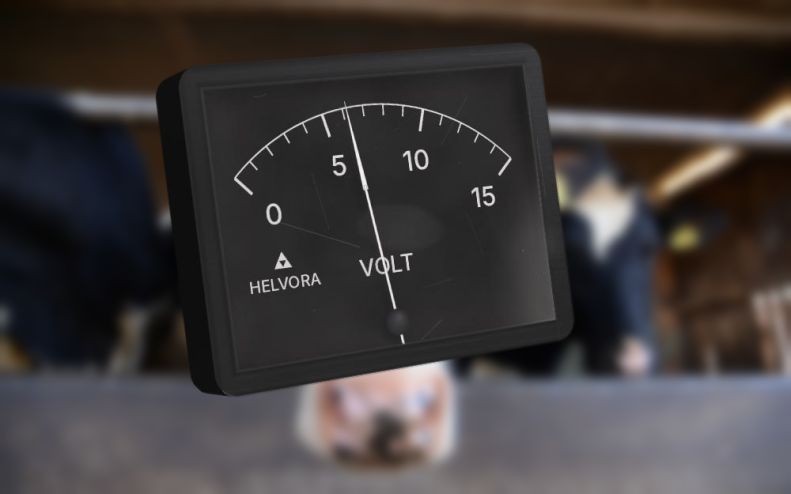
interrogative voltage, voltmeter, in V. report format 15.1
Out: 6
